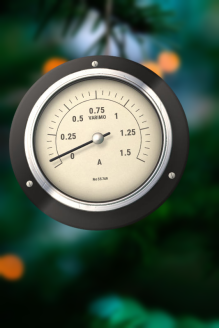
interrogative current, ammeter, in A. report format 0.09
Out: 0.05
